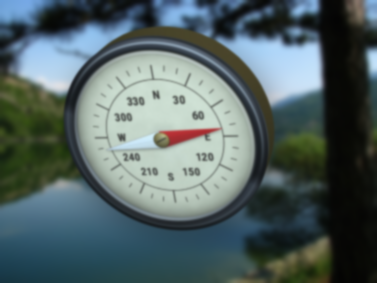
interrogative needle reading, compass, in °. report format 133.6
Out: 80
